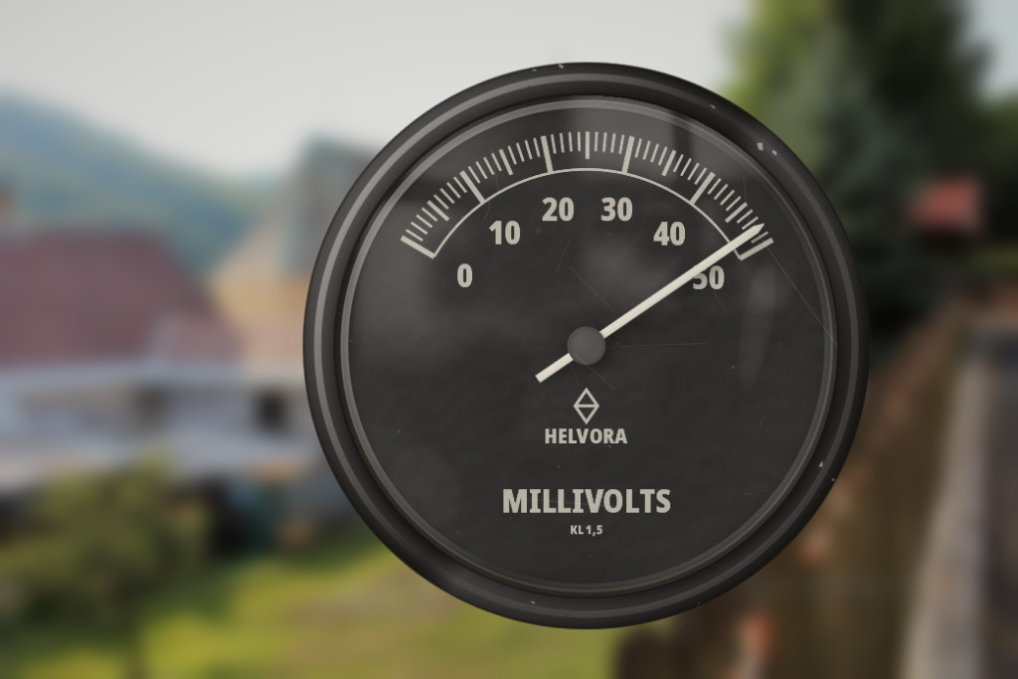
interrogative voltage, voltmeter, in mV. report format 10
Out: 48
